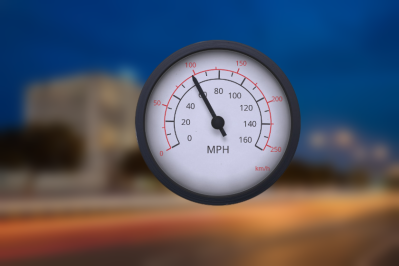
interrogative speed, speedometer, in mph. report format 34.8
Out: 60
